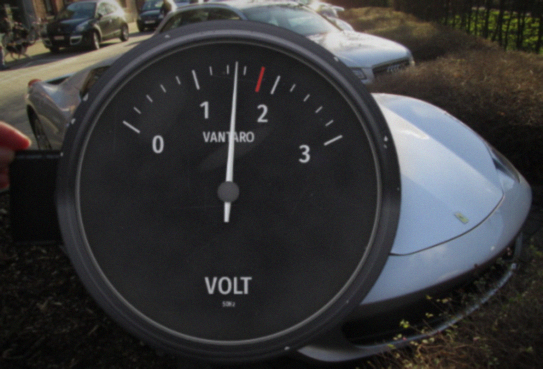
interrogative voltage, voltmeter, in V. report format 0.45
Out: 1.5
